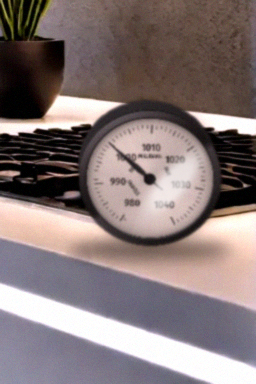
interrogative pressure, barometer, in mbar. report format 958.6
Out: 1000
